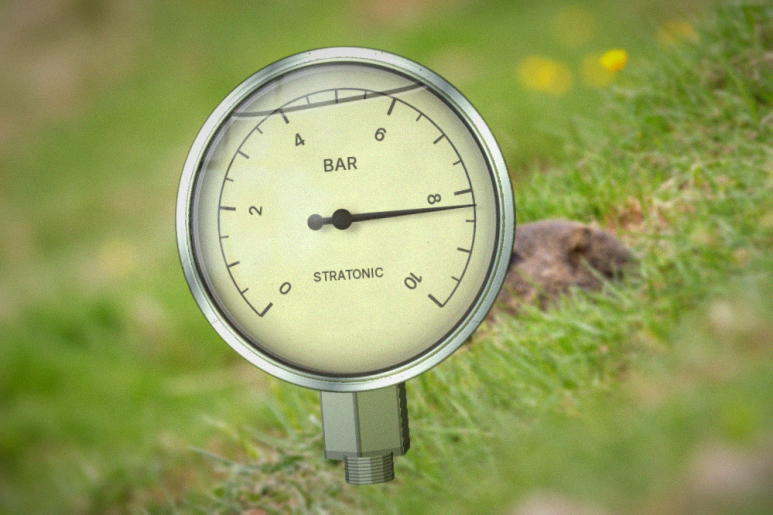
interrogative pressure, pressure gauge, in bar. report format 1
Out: 8.25
